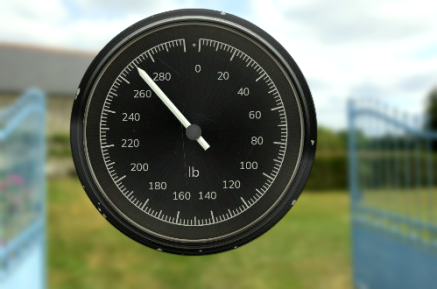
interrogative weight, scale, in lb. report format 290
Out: 270
